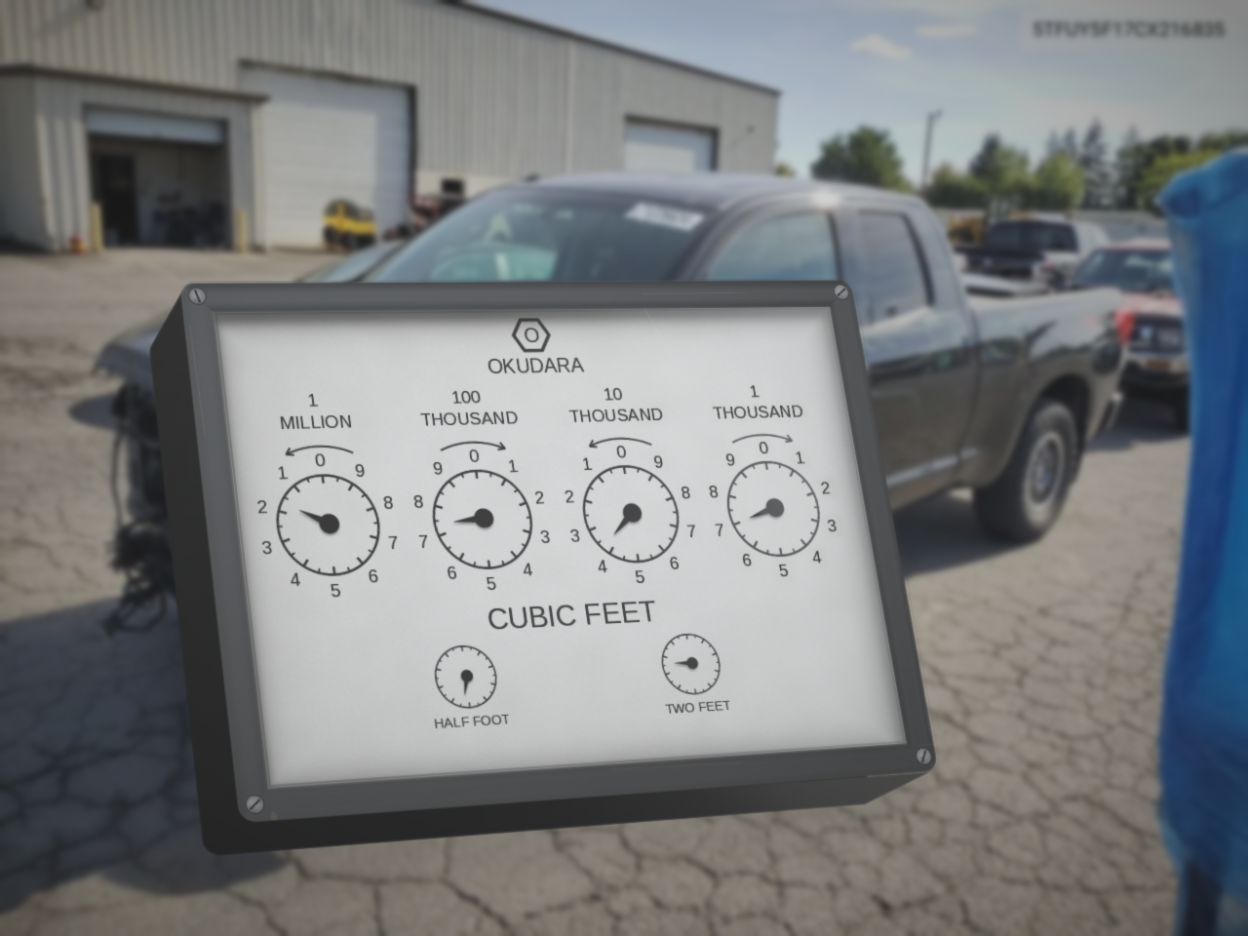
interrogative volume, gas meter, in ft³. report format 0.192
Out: 173700
